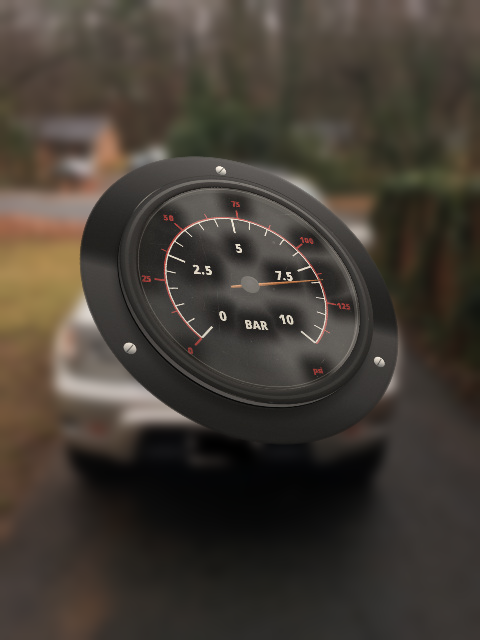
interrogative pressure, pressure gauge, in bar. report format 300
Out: 8
